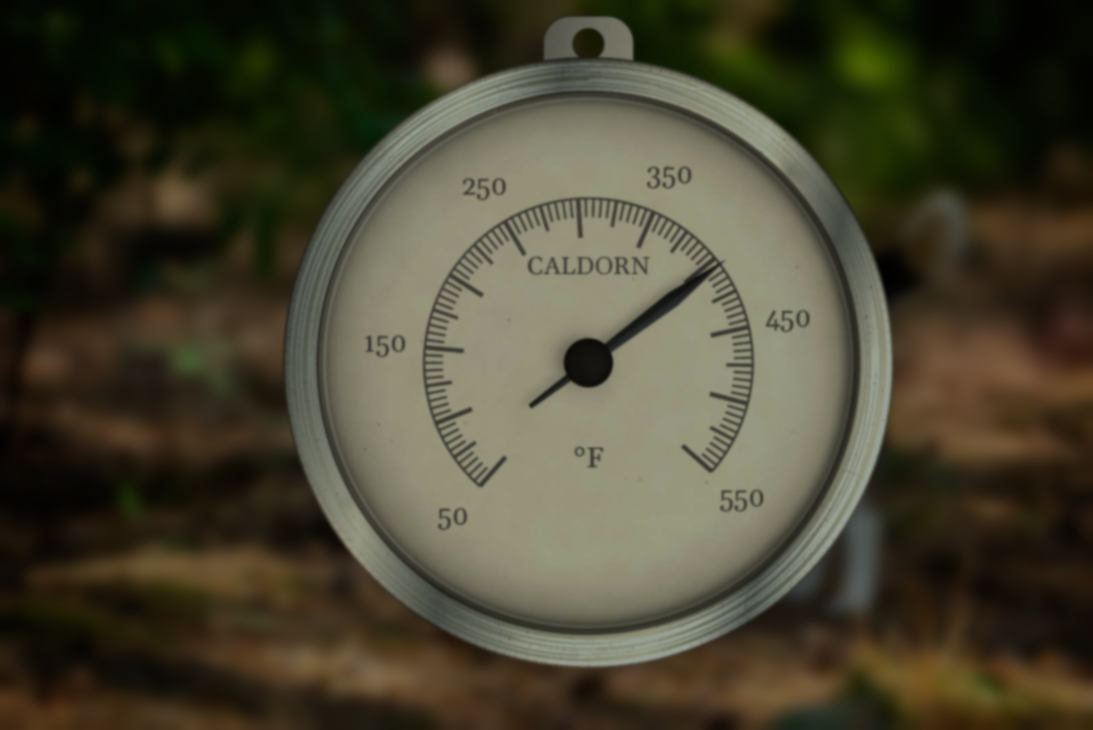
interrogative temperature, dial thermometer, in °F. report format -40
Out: 405
